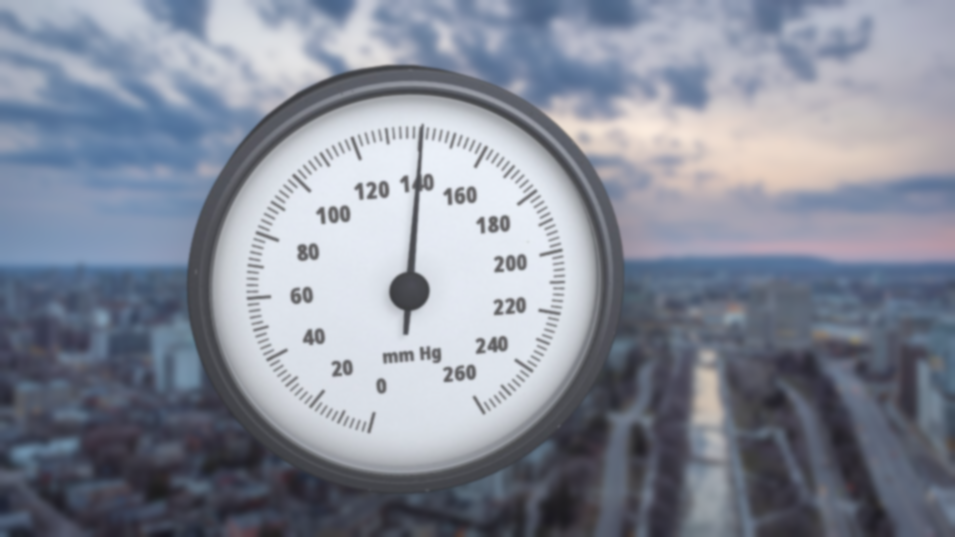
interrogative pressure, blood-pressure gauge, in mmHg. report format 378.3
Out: 140
